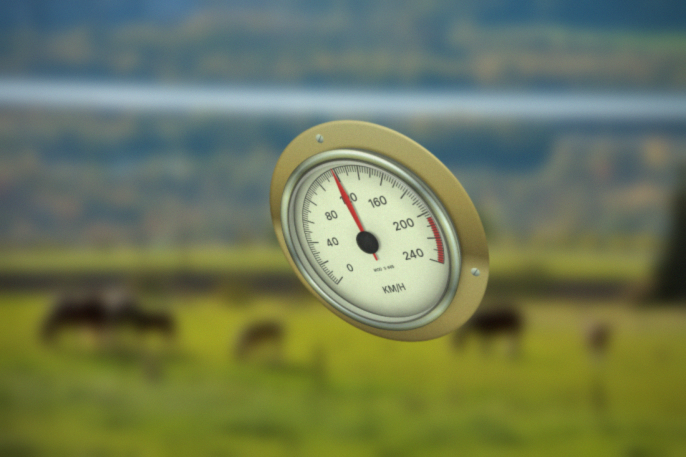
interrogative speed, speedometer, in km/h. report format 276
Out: 120
